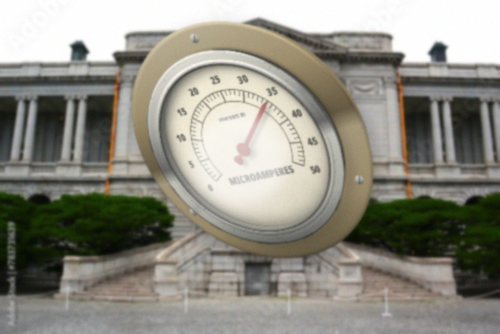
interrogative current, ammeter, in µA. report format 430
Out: 35
